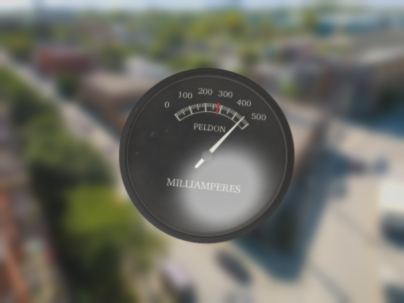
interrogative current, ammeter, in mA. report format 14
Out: 450
